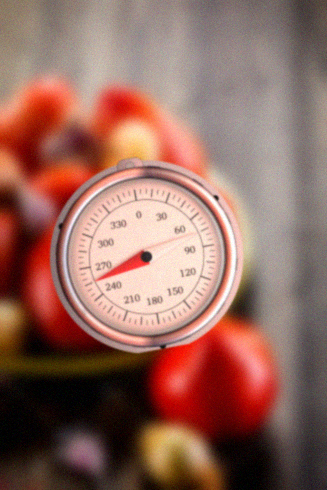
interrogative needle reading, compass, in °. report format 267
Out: 255
